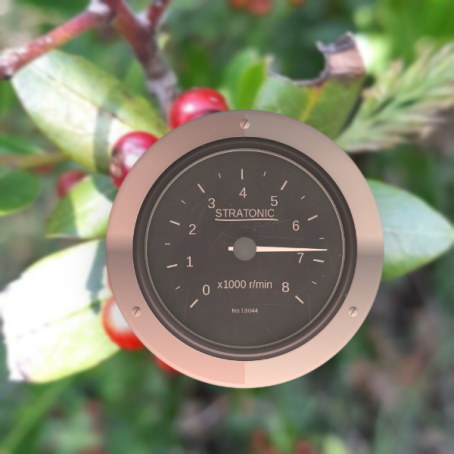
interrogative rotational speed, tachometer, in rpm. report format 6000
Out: 6750
